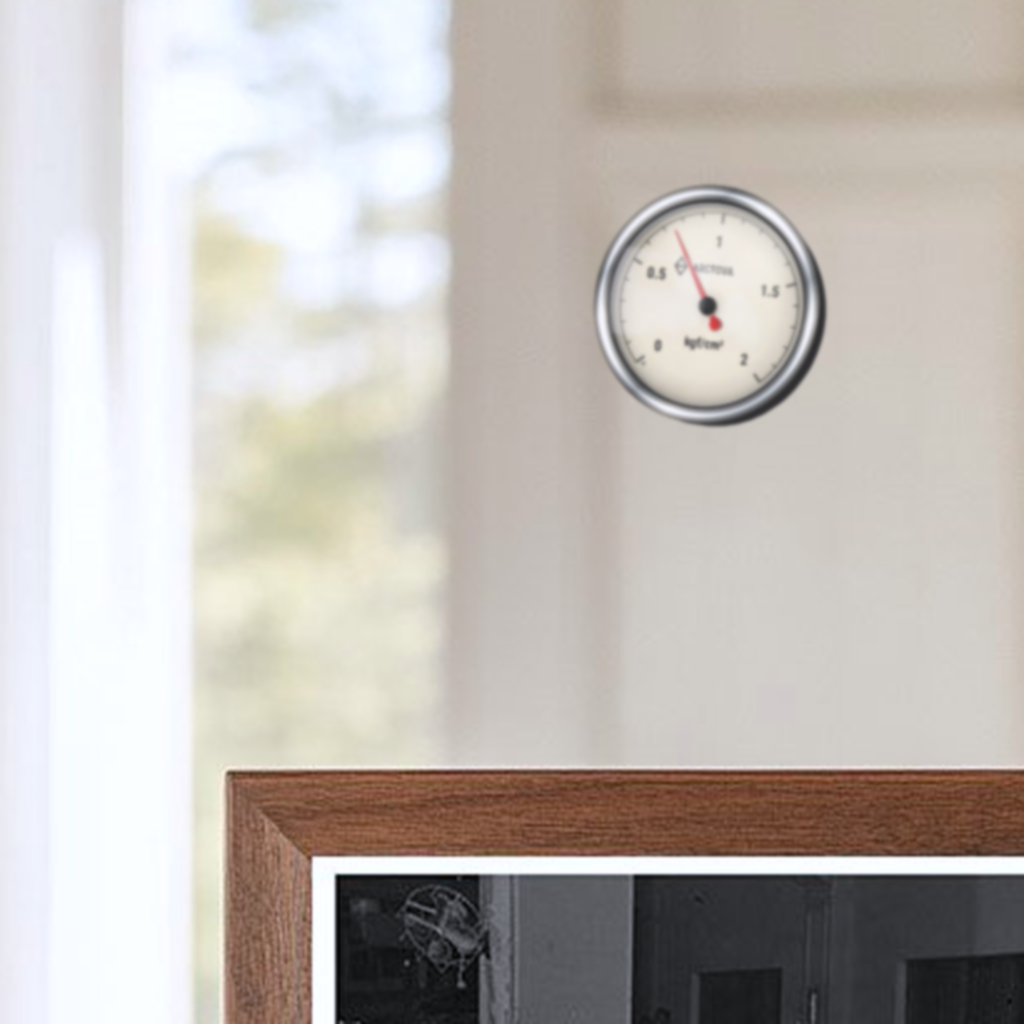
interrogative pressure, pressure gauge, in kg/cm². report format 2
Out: 0.75
